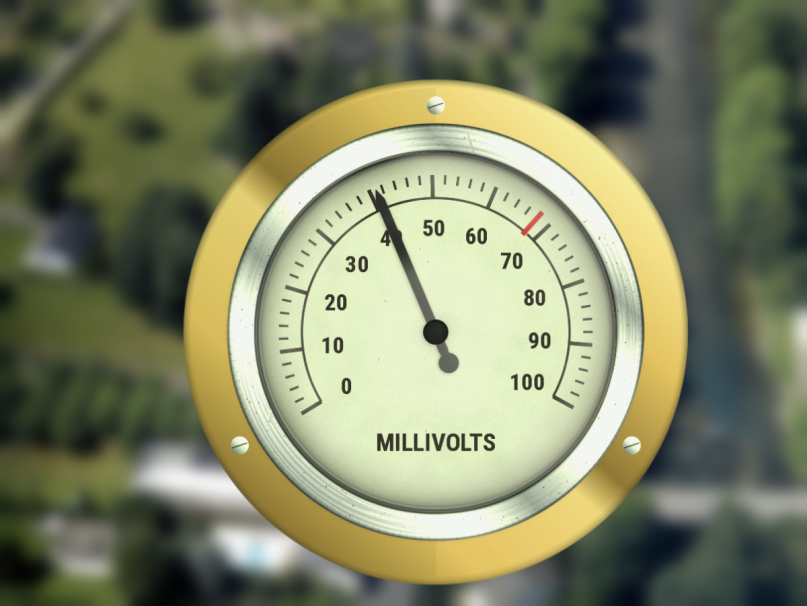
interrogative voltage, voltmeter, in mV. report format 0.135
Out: 41
